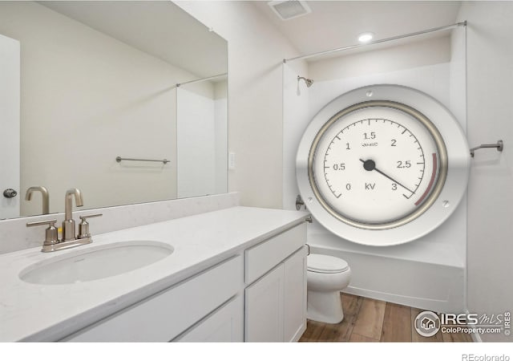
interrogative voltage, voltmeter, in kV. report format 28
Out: 2.9
